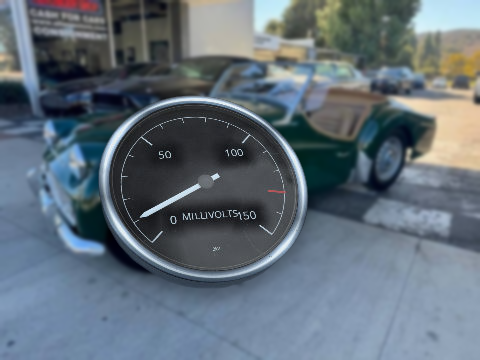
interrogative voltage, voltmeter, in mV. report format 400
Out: 10
